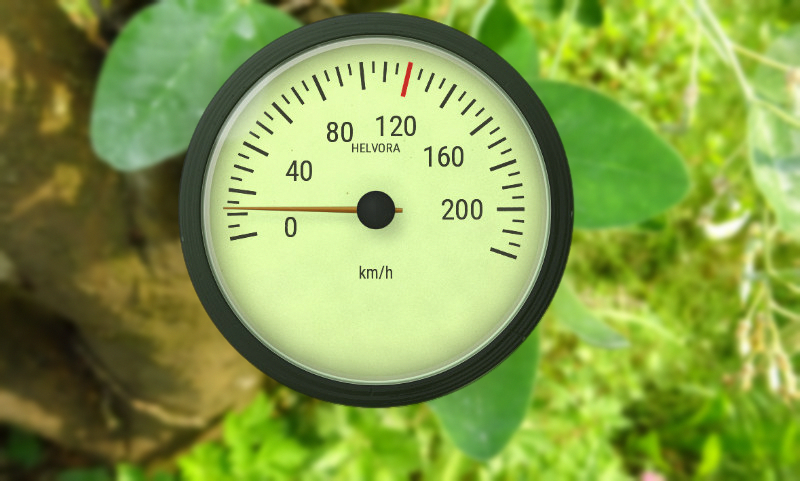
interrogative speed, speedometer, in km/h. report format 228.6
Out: 12.5
